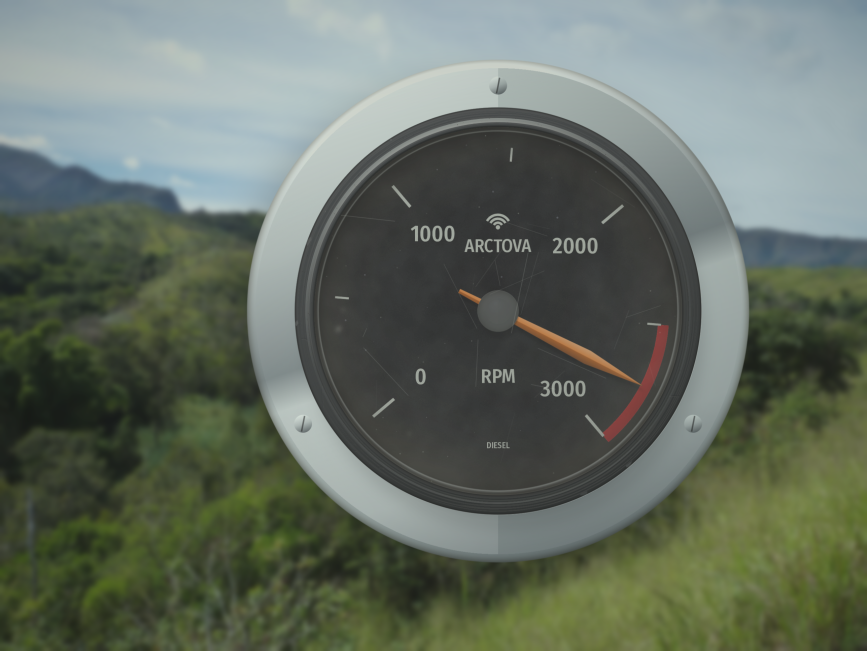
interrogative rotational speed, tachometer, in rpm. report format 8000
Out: 2750
